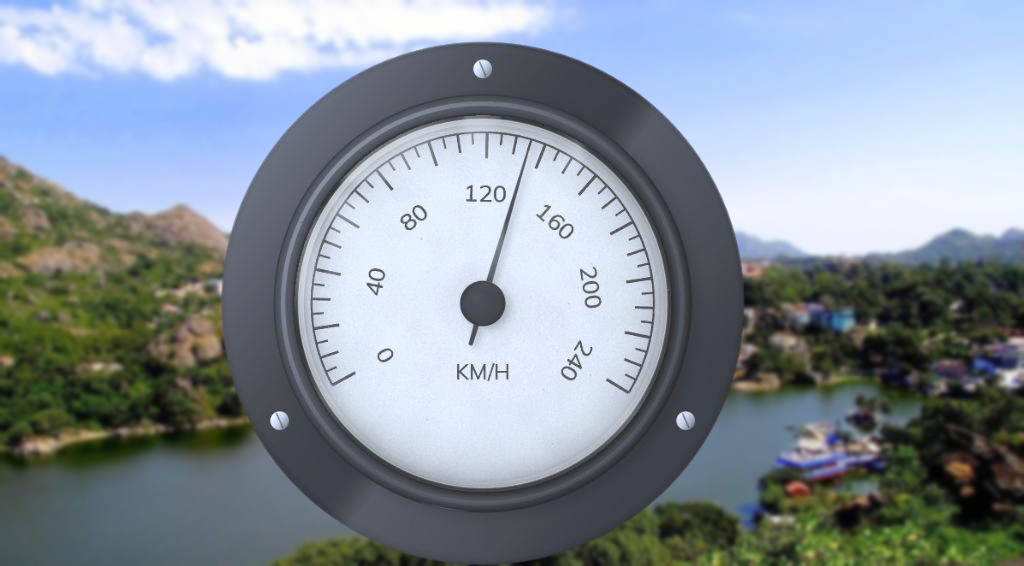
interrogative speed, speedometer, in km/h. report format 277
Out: 135
